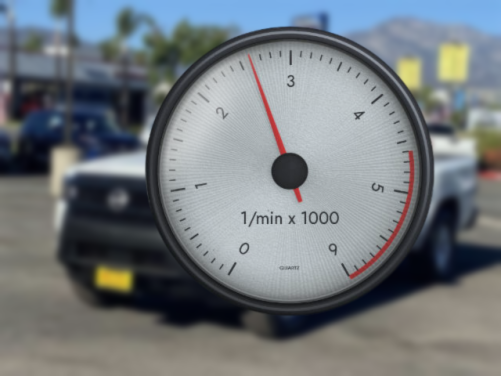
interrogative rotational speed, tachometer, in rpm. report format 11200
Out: 2600
